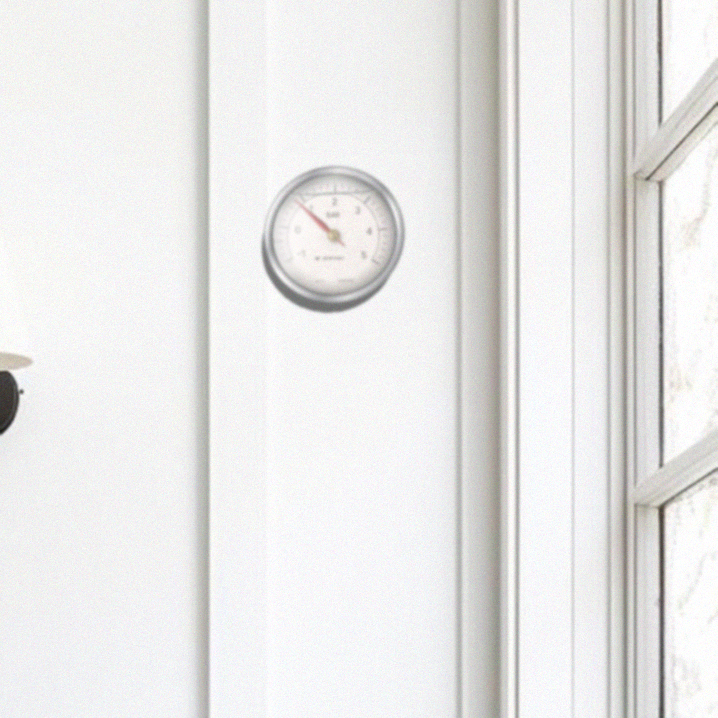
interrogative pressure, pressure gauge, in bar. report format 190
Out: 0.8
